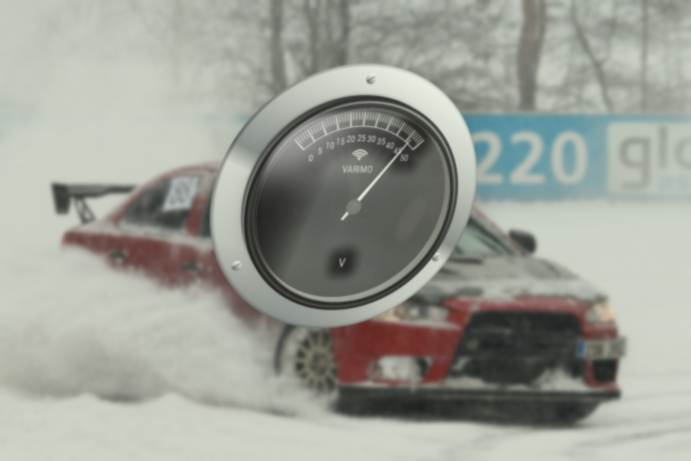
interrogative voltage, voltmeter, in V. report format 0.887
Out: 45
